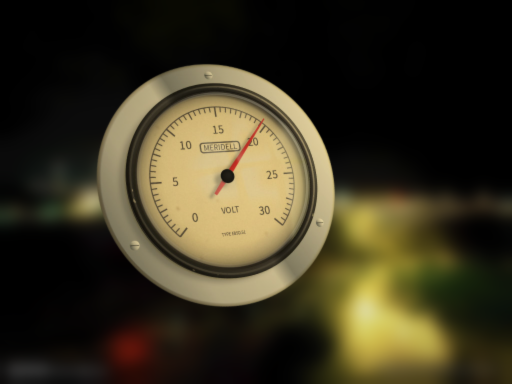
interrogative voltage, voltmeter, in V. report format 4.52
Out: 19.5
